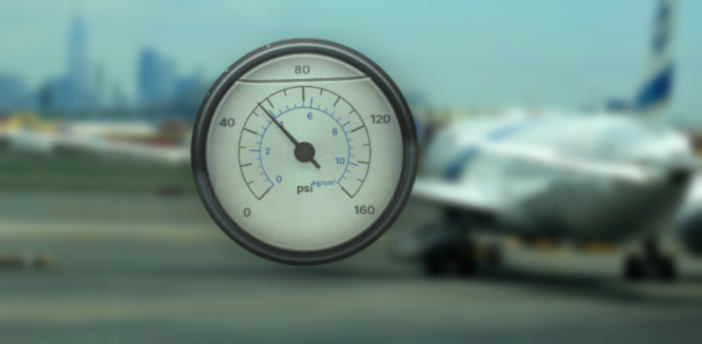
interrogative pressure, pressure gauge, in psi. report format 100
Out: 55
